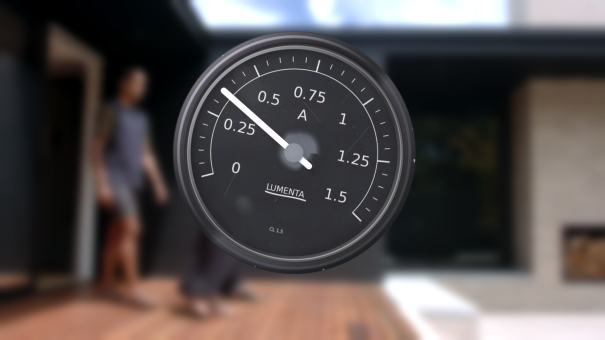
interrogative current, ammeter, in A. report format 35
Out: 0.35
